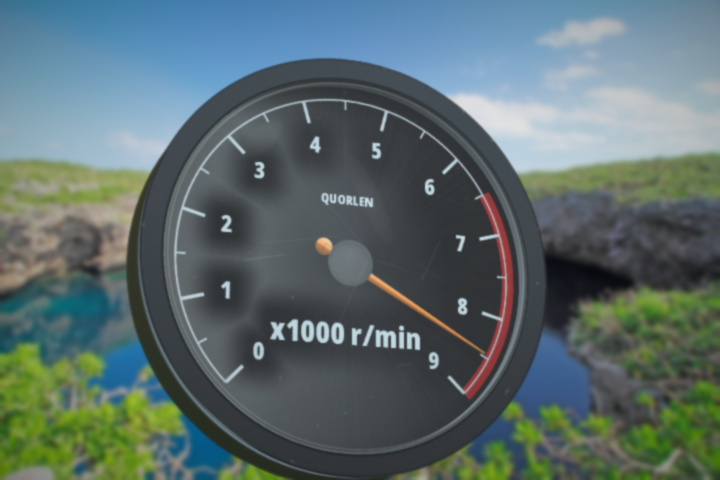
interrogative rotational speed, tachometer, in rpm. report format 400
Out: 8500
